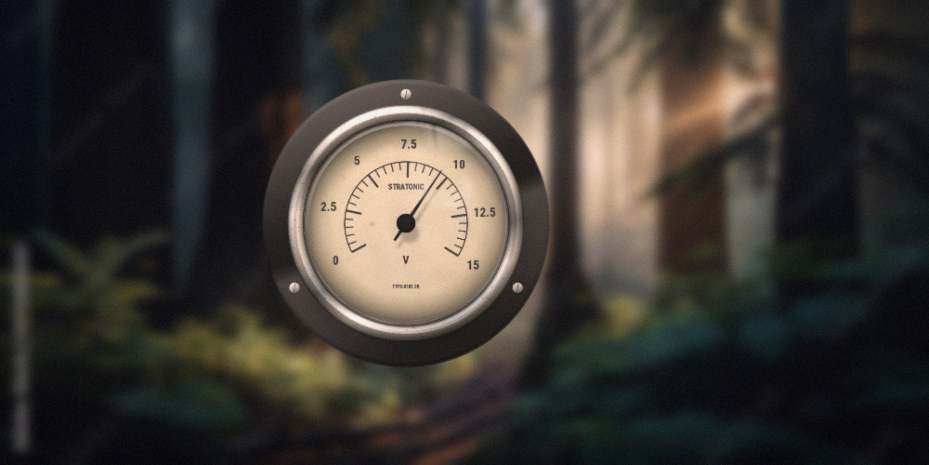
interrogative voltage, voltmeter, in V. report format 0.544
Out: 9.5
